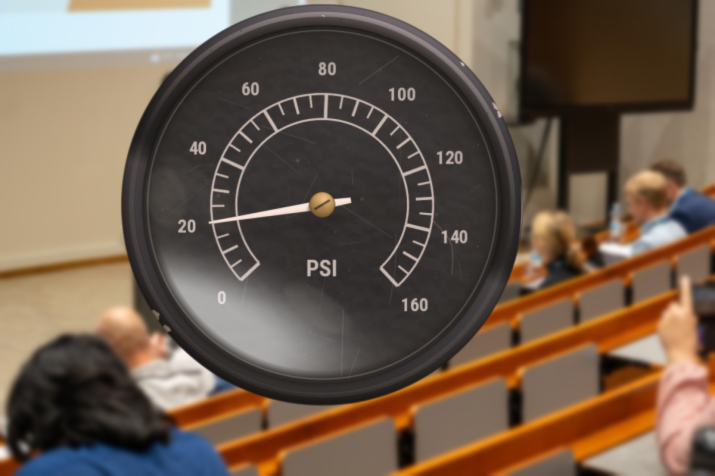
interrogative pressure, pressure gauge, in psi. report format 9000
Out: 20
